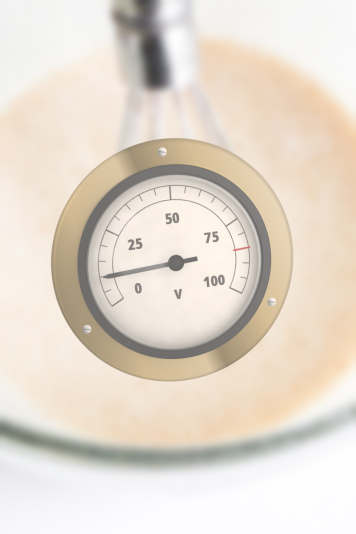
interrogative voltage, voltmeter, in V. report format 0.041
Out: 10
